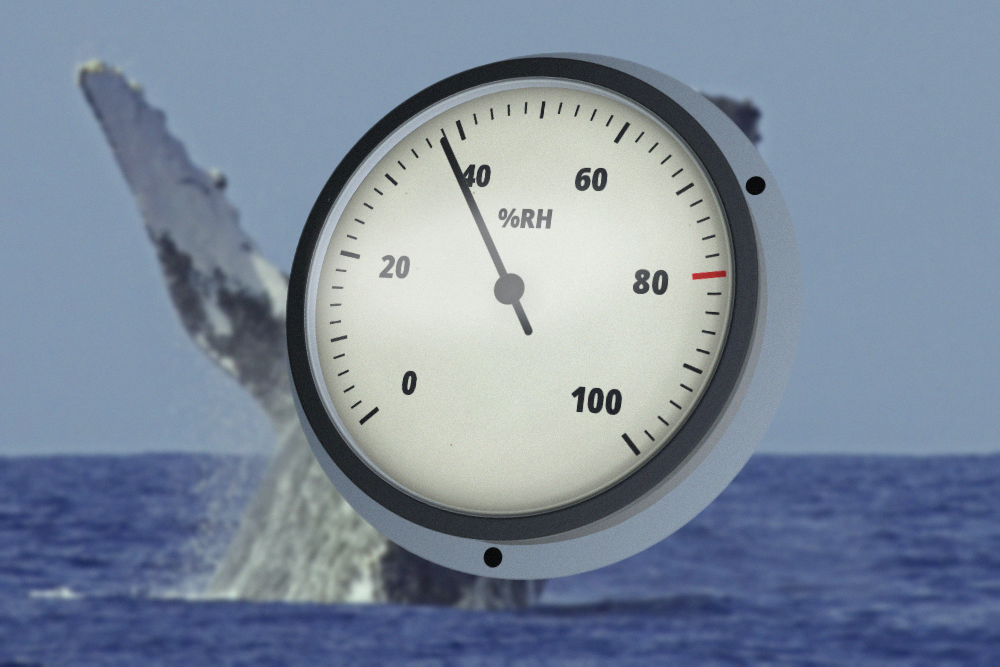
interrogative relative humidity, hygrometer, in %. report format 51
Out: 38
